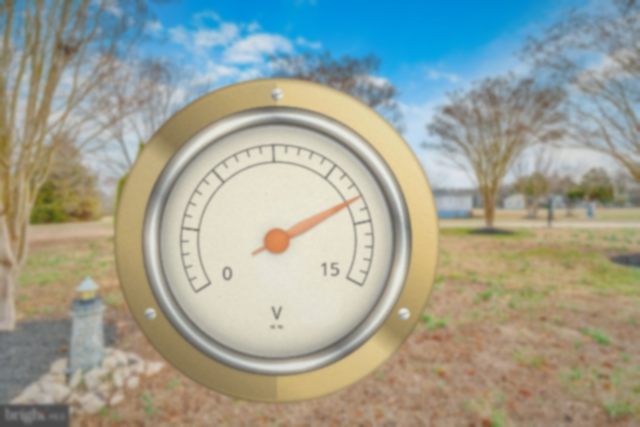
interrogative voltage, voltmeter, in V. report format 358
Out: 11.5
